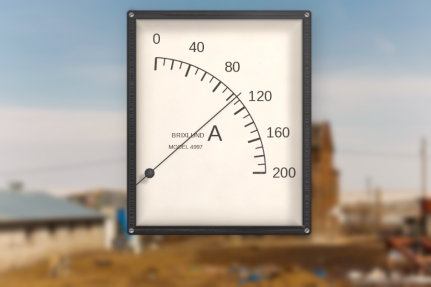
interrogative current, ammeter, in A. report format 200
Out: 105
